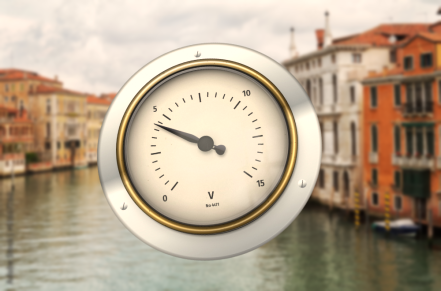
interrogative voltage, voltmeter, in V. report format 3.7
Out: 4.25
